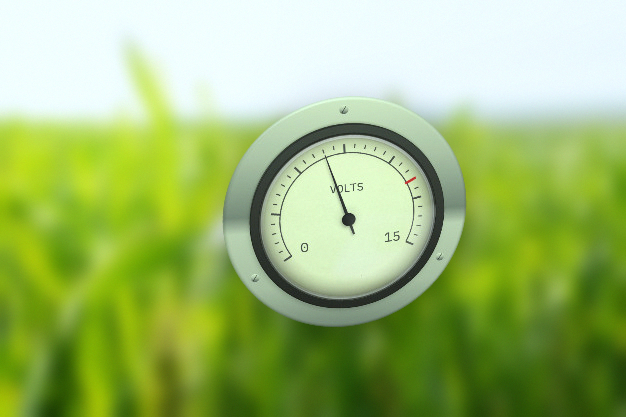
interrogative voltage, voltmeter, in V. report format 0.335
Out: 6.5
